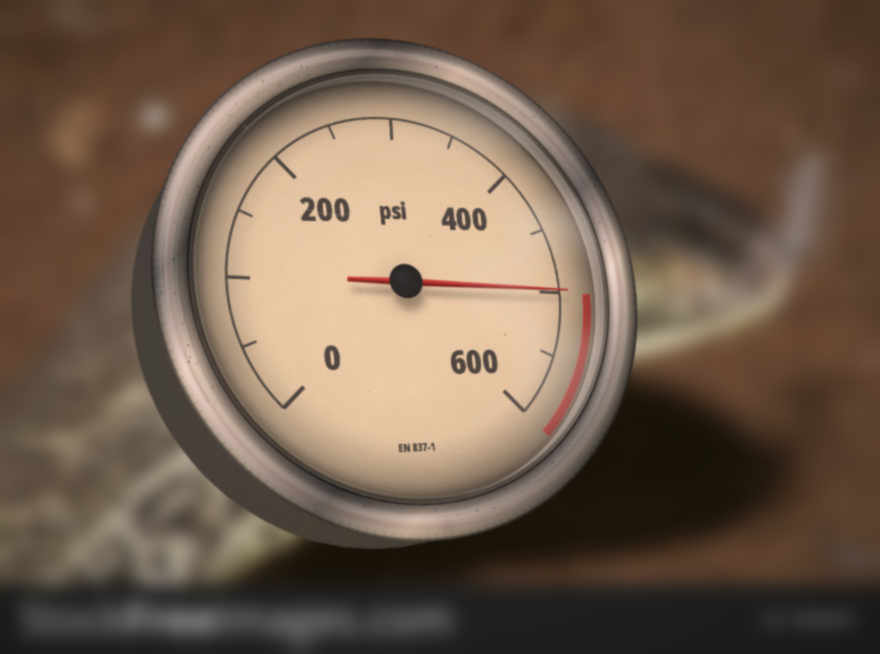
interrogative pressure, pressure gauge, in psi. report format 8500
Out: 500
